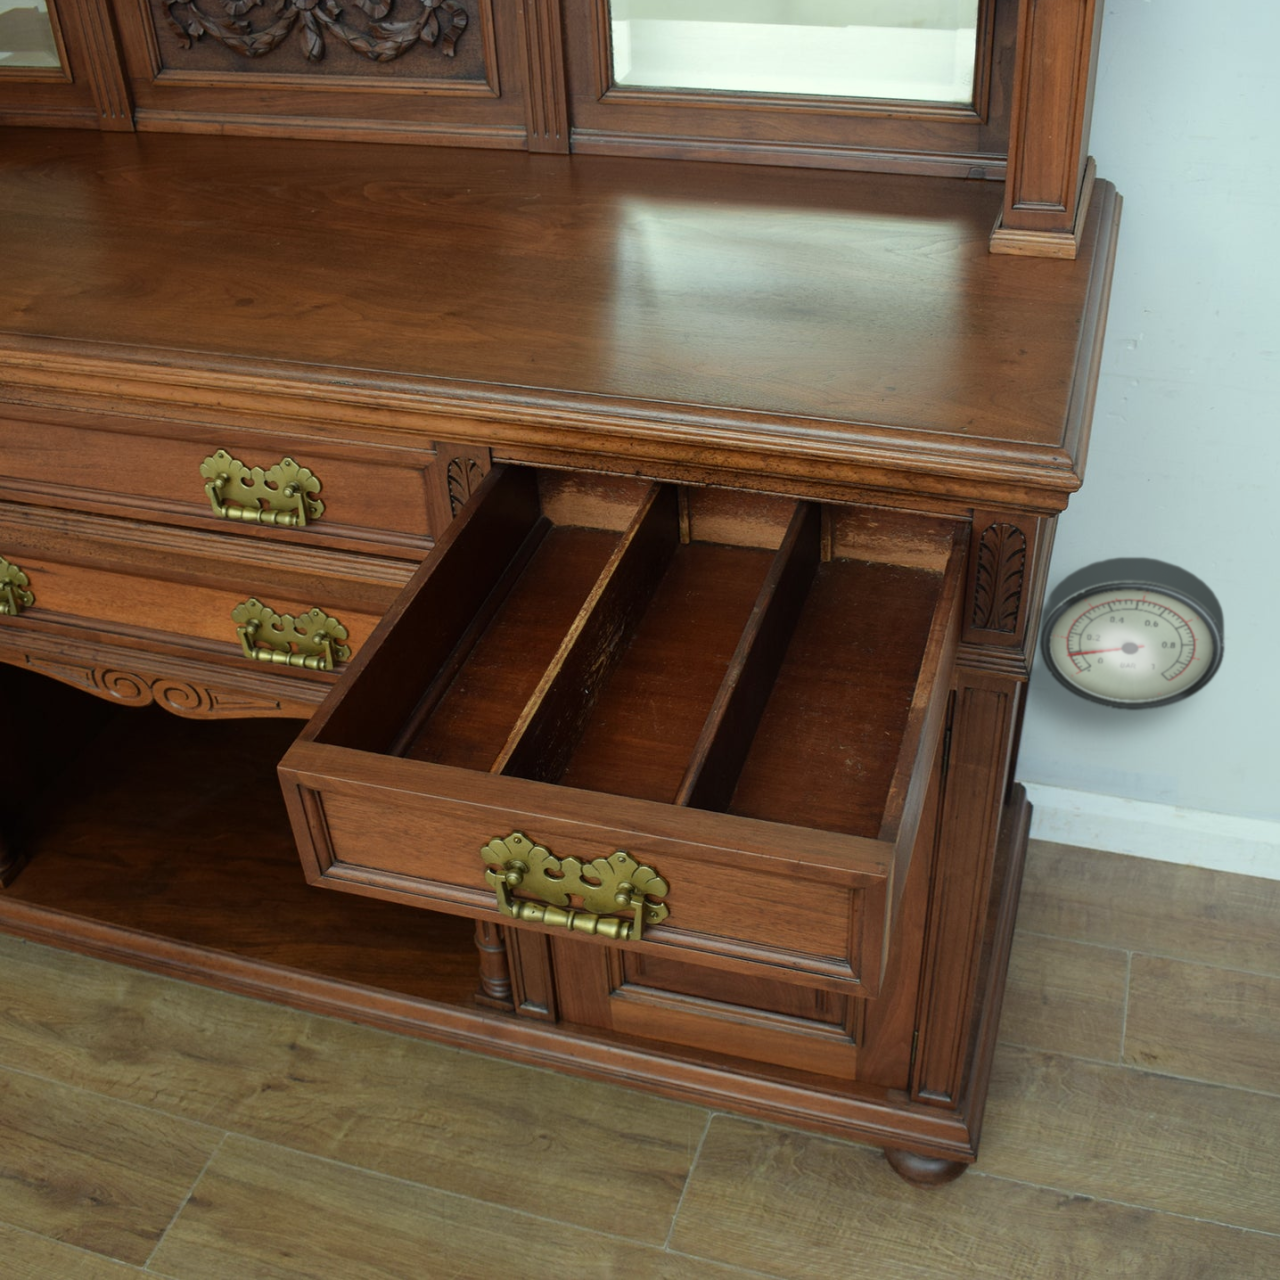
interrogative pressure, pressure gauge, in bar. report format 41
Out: 0.1
